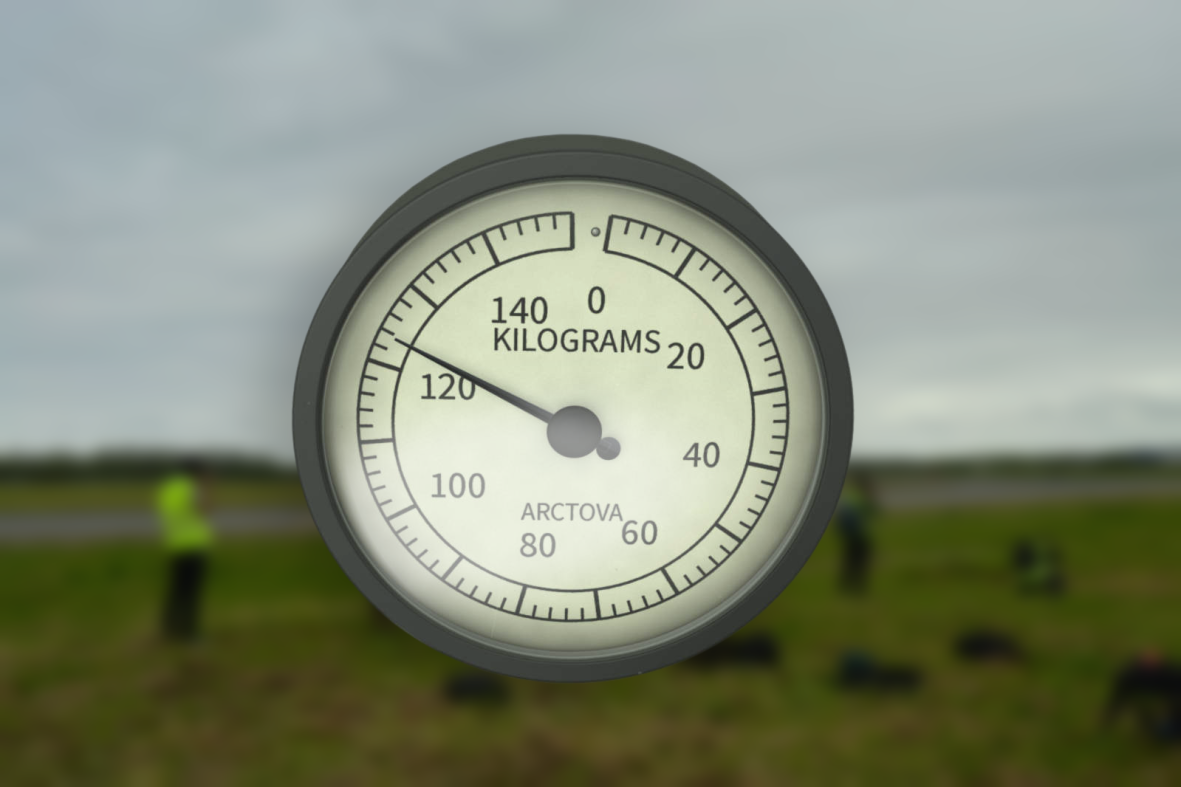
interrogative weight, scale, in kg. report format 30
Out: 124
